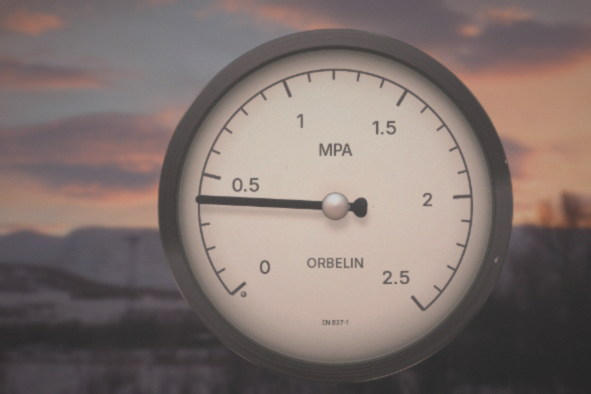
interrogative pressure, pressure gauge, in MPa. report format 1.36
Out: 0.4
